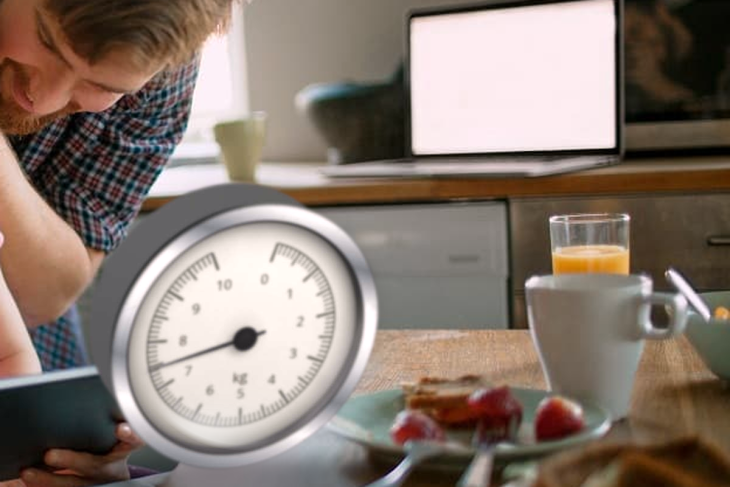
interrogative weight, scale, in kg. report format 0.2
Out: 7.5
